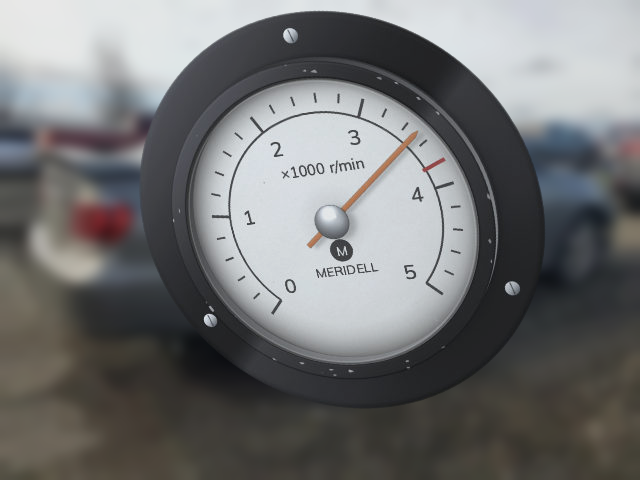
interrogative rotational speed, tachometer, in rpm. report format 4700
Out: 3500
